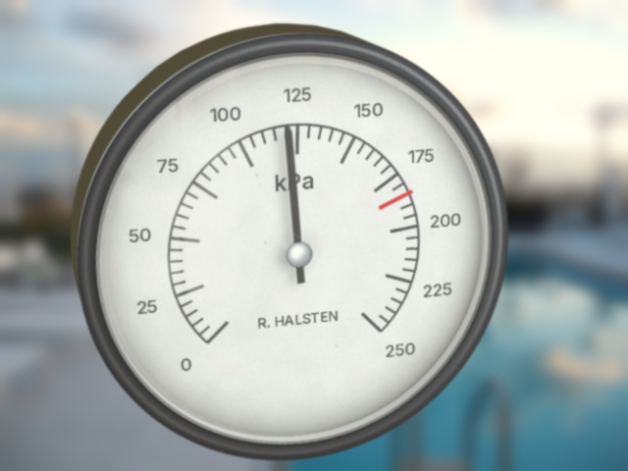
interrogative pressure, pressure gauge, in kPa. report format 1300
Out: 120
